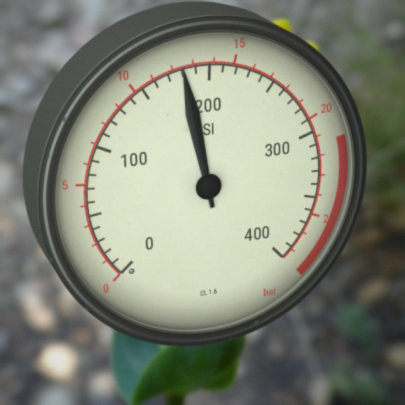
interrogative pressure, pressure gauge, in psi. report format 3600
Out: 180
